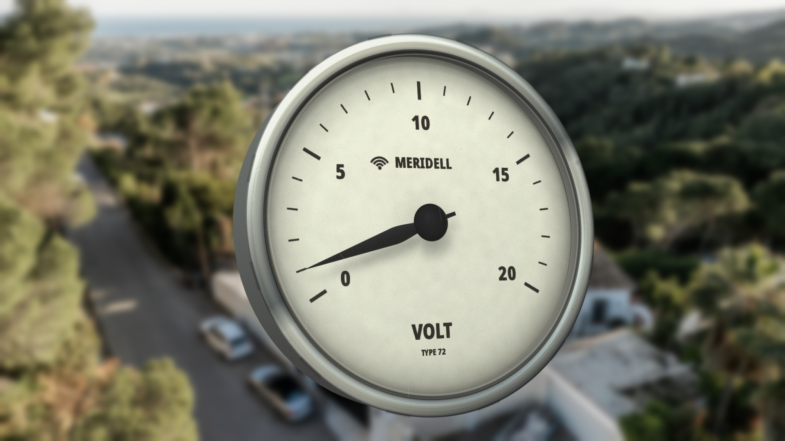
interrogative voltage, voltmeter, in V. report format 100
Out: 1
